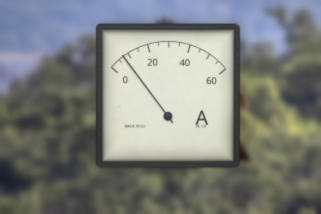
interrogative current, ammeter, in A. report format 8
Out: 7.5
